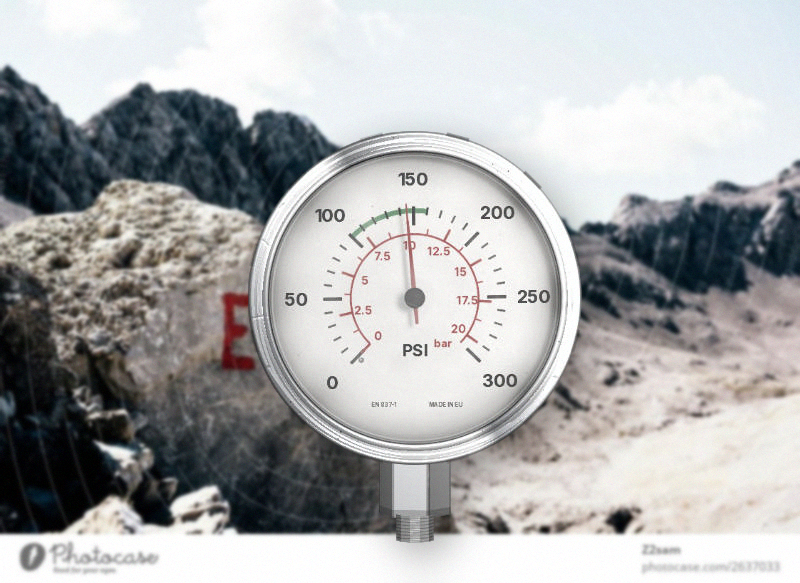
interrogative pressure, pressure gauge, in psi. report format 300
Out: 145
